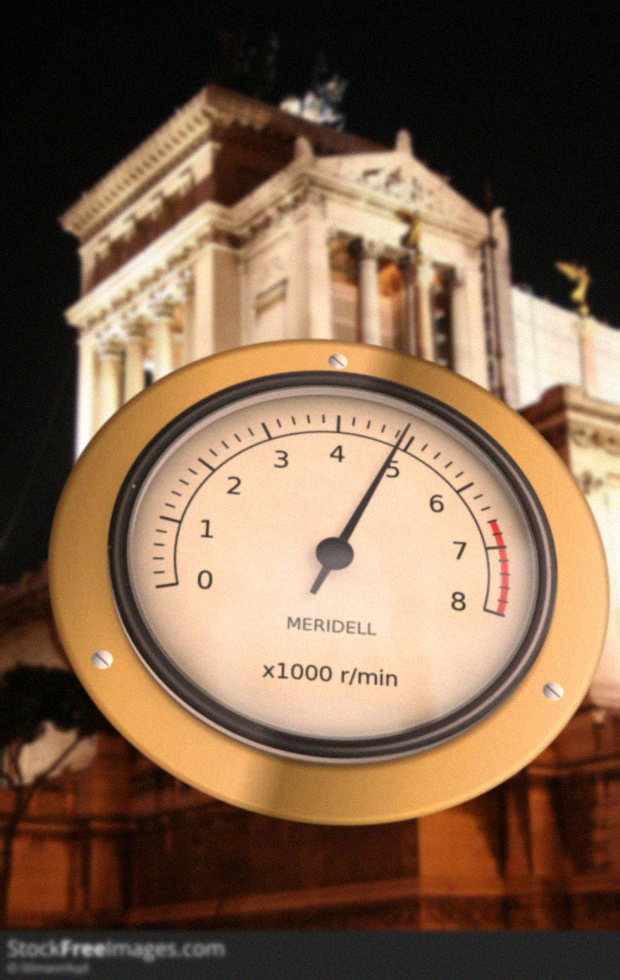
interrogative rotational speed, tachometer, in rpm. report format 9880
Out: 4900
